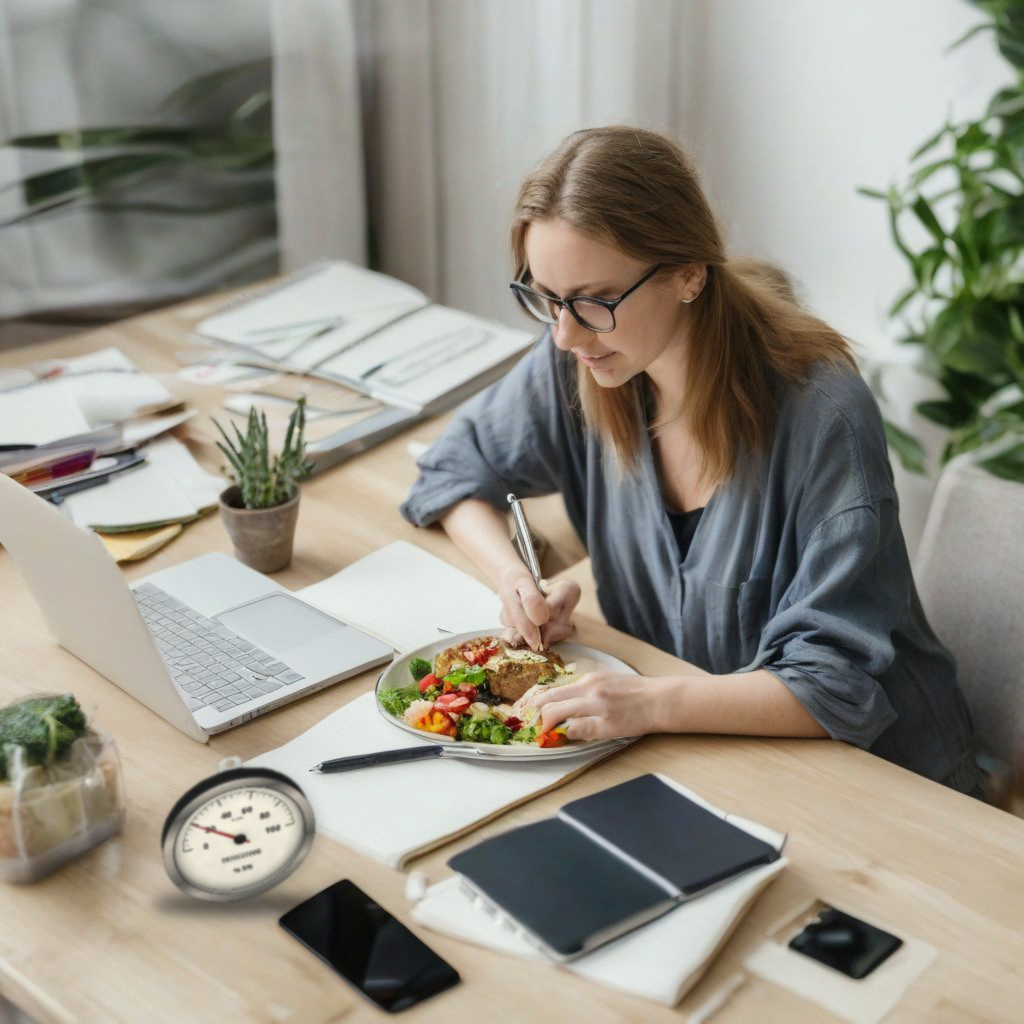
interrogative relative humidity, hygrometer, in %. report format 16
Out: 20
